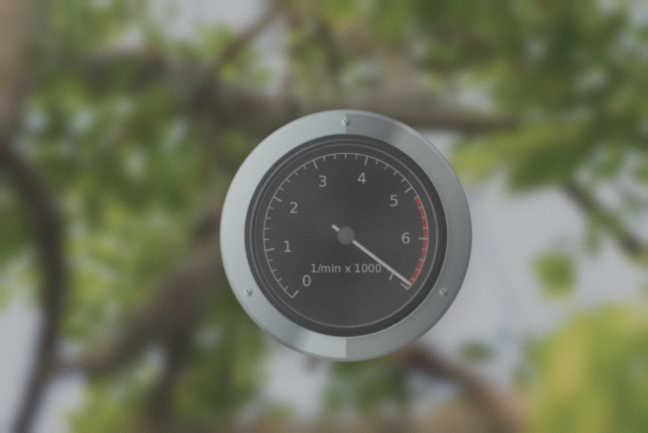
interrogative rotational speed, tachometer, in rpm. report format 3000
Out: 6900
